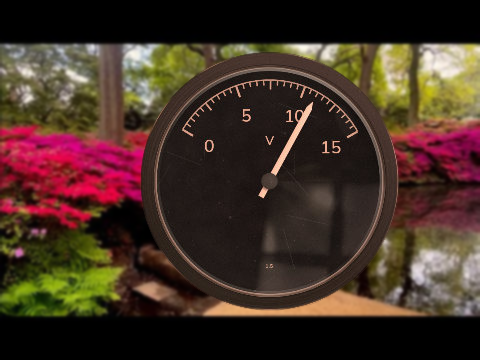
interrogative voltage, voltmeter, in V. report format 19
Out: 11
